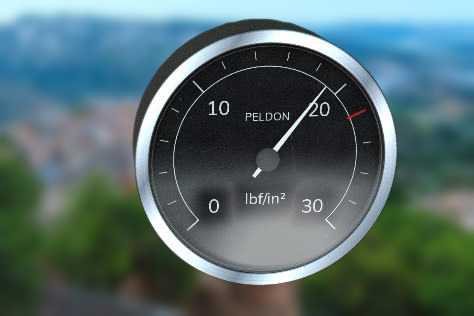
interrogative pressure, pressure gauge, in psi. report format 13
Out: 19
